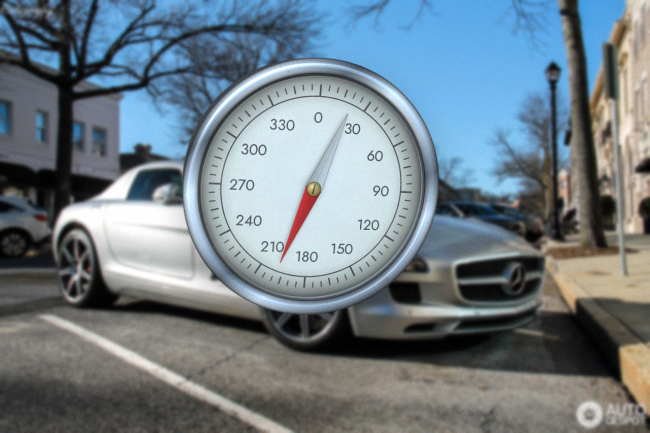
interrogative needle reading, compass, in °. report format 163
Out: 200
